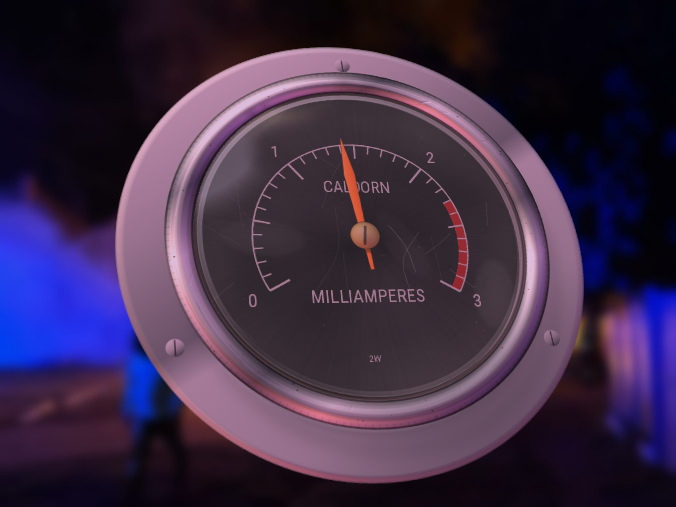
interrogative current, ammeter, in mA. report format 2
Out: 1.4
